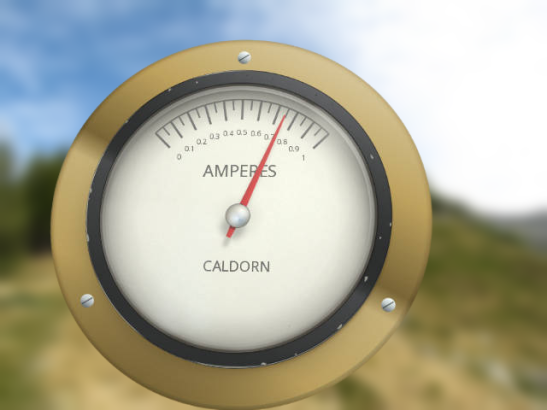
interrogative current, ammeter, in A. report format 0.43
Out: 0.75
